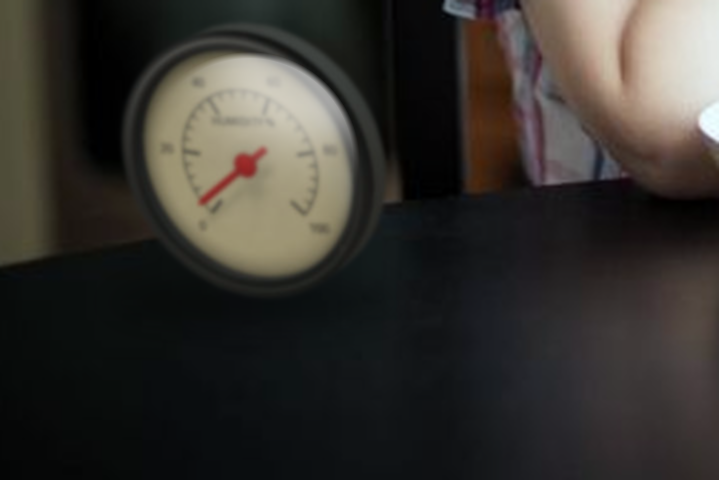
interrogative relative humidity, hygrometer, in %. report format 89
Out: 4
